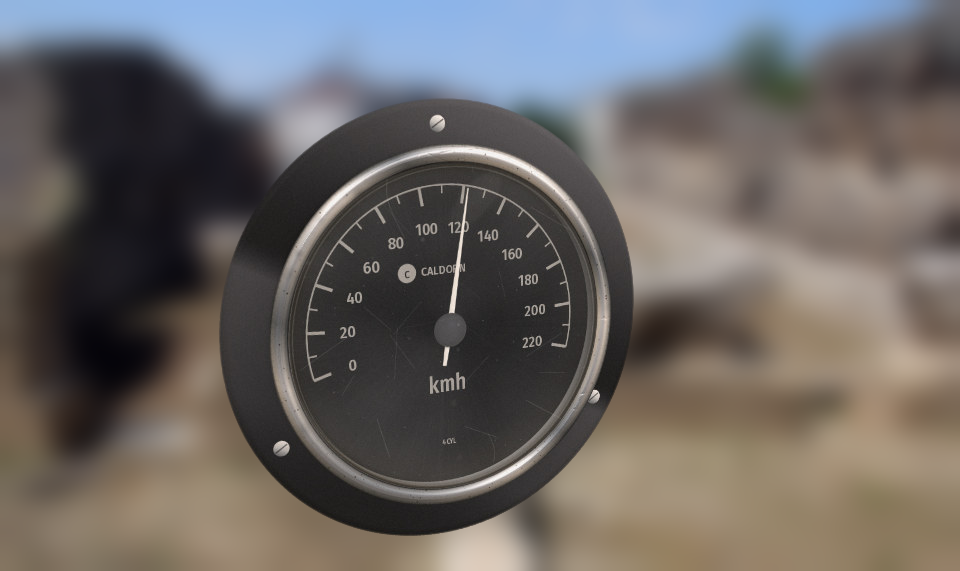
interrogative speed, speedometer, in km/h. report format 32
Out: 120
